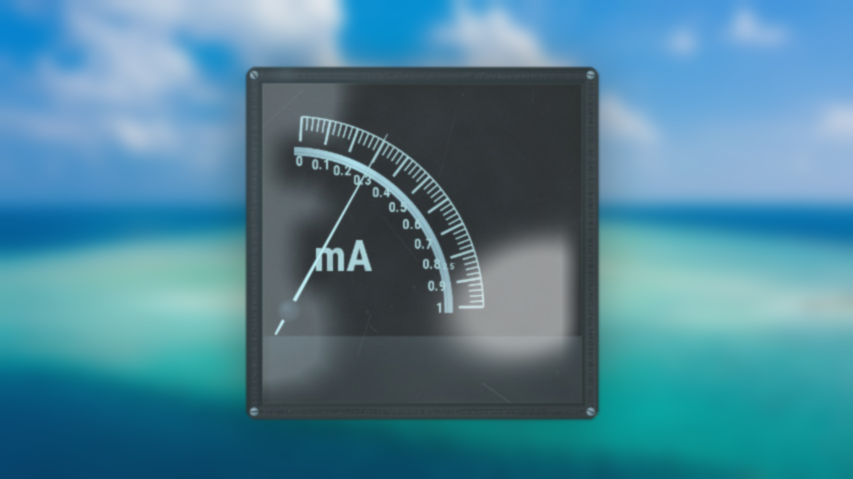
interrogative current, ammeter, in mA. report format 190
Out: 0.3
